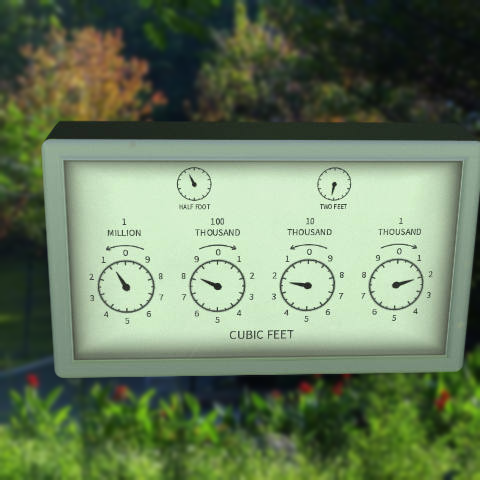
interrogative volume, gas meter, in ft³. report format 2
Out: 82200
